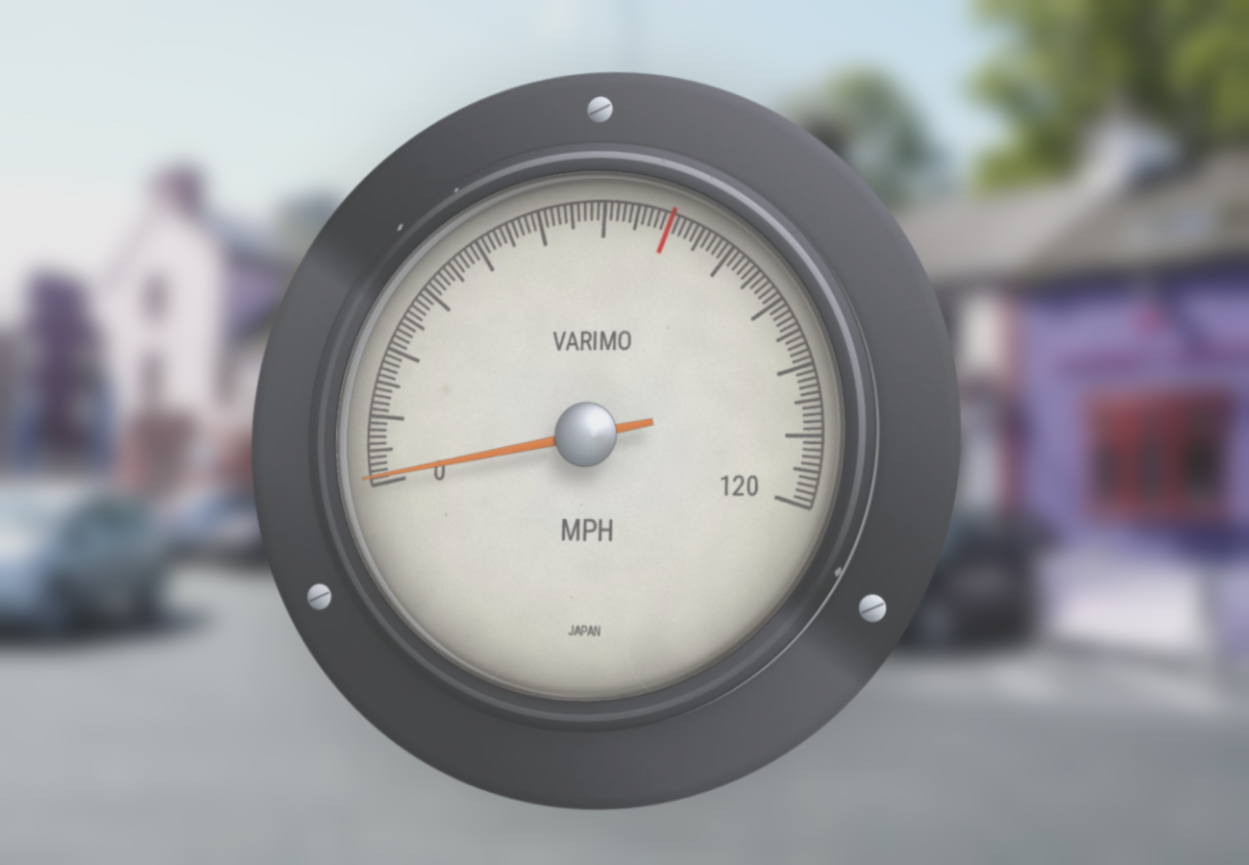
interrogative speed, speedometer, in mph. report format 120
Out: 1
